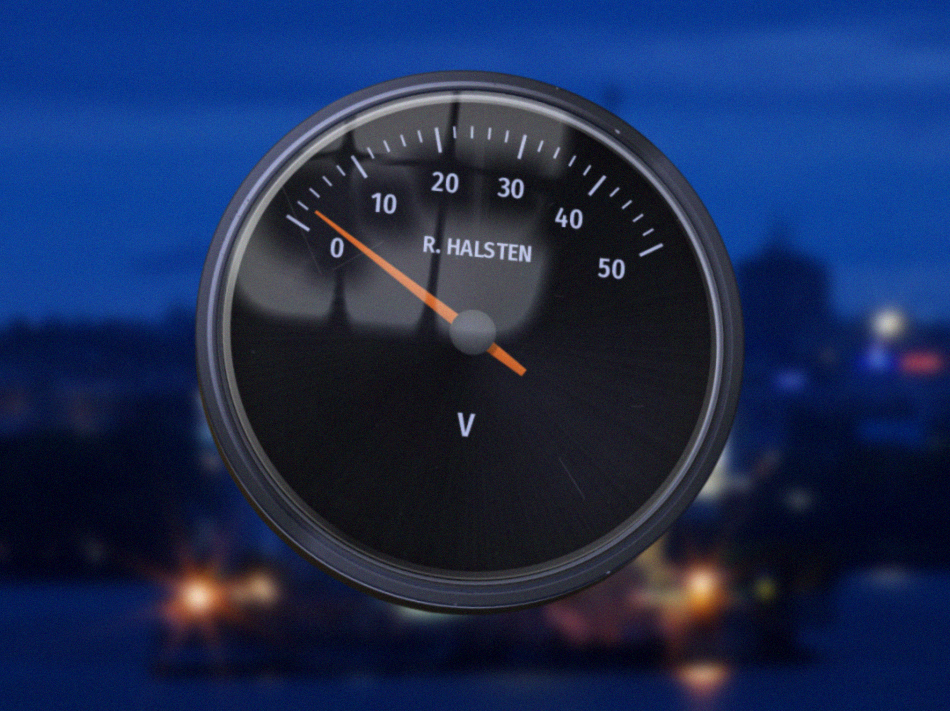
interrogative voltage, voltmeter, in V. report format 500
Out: 2
